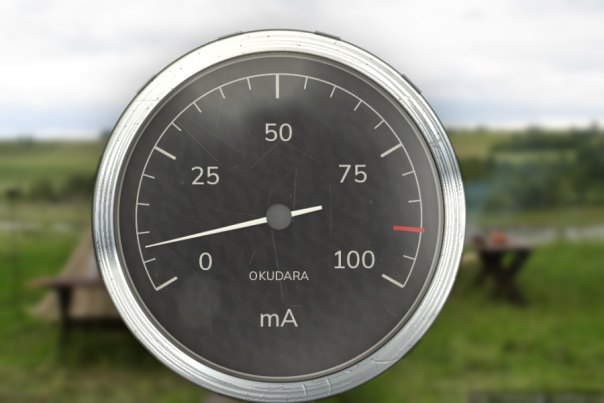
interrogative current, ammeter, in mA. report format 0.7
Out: 7.5
